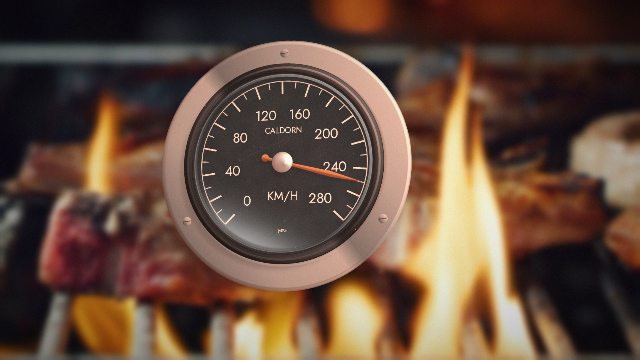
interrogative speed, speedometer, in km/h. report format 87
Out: 250
